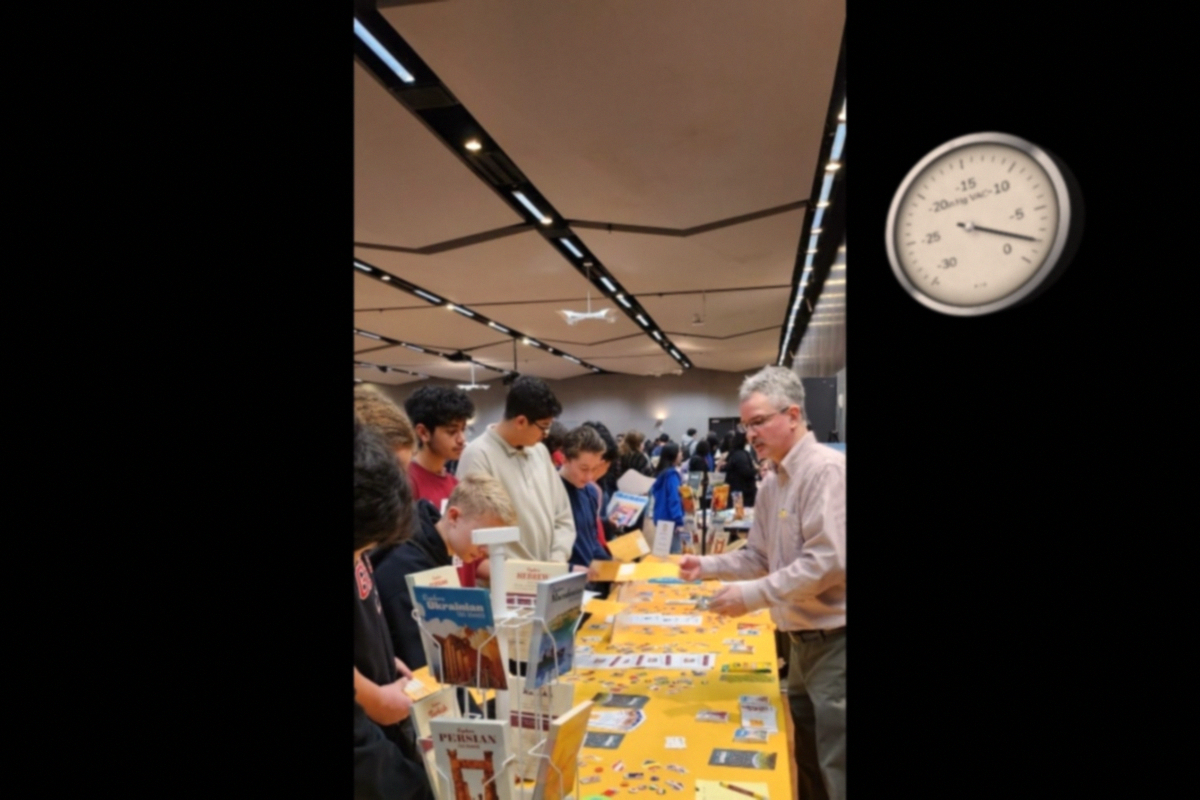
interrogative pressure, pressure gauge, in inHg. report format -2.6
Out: -2
